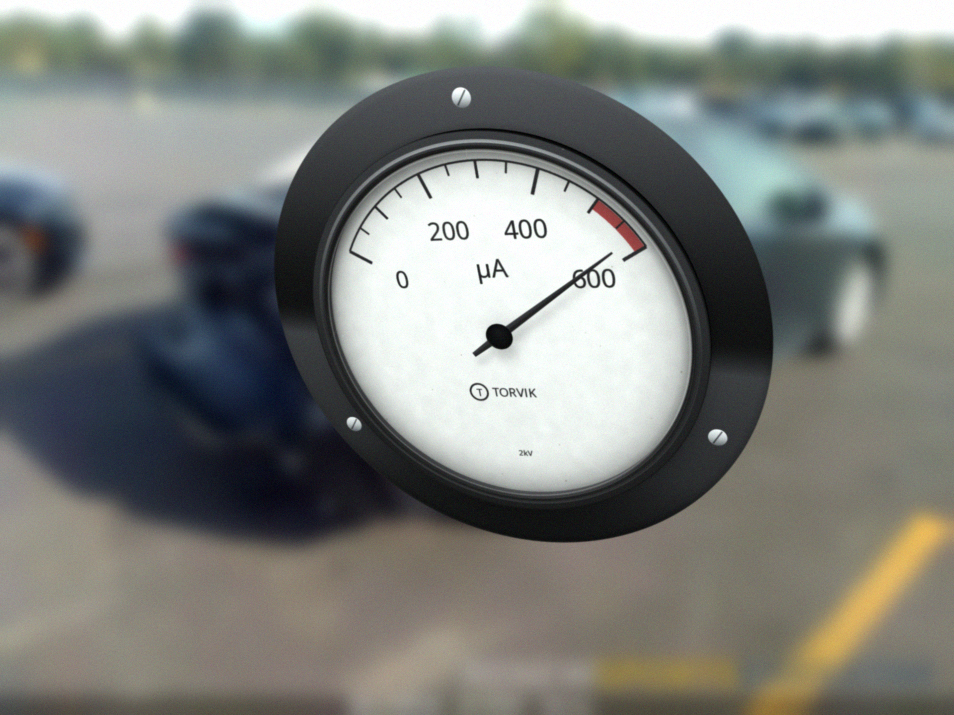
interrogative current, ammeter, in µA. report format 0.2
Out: 575
